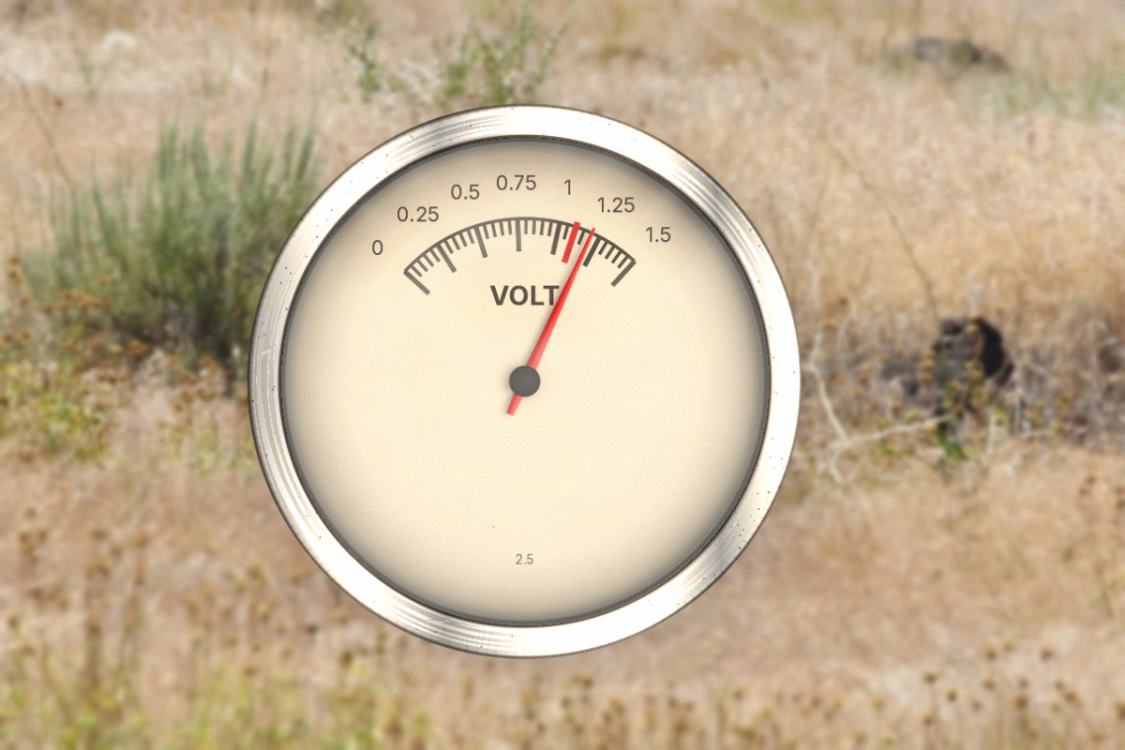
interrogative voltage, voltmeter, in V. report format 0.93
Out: 1.2
